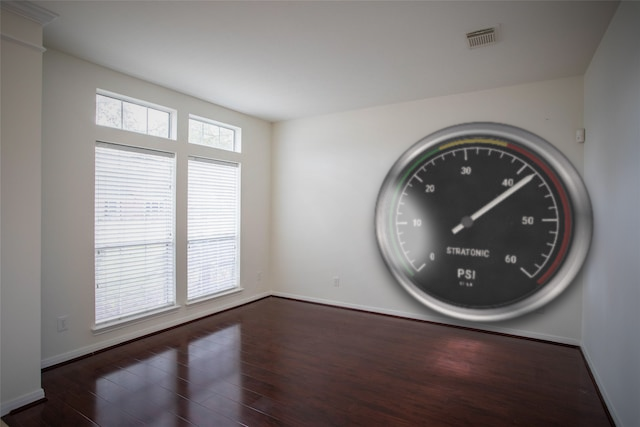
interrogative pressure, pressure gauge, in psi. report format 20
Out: 42
